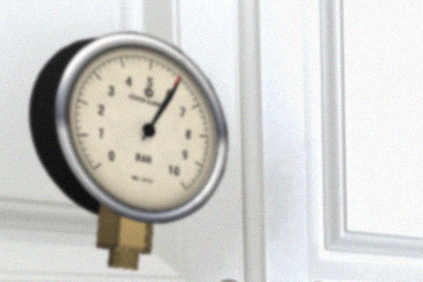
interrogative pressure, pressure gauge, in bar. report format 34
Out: 6
